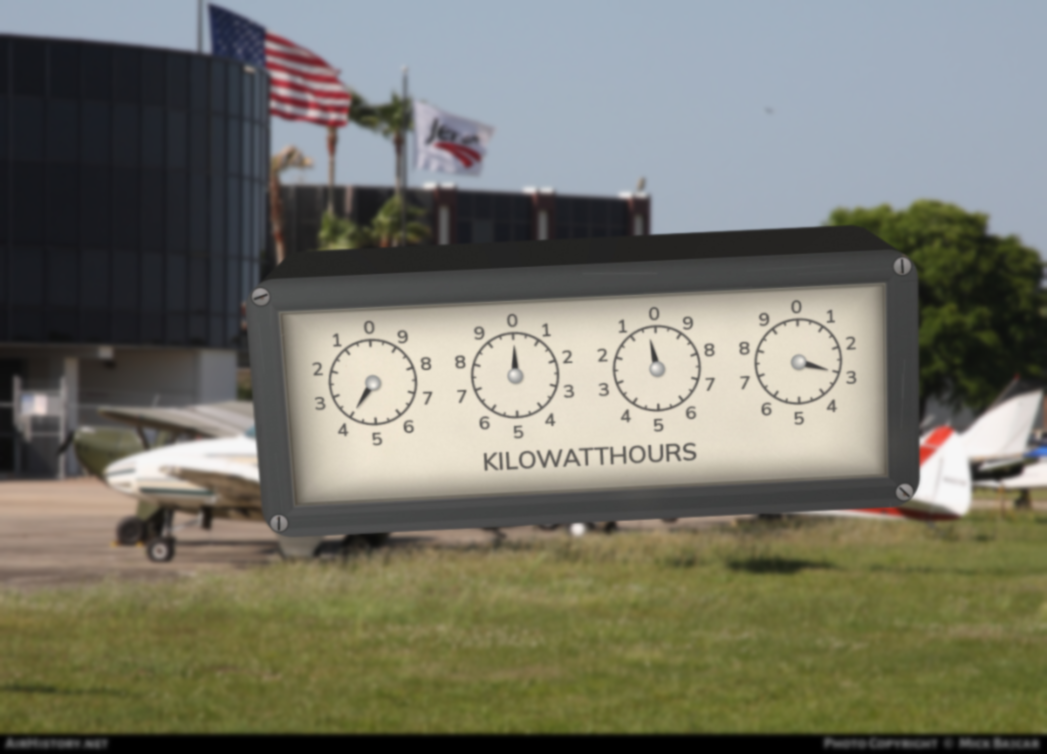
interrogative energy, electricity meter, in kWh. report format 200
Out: 4003
